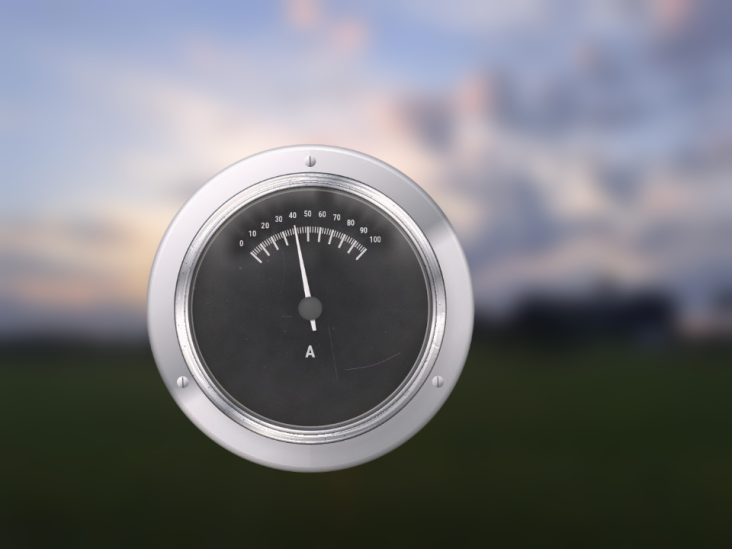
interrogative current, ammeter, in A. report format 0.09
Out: 40
